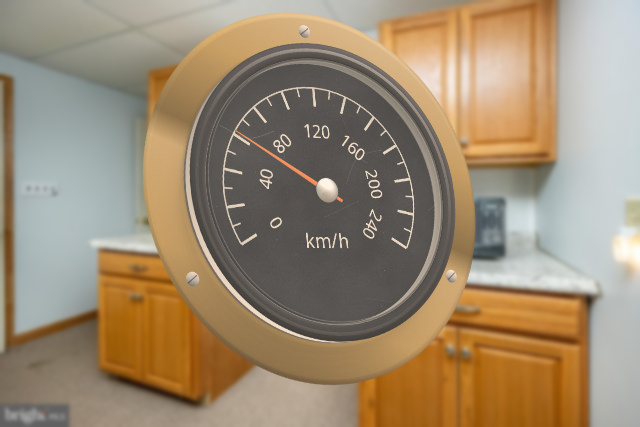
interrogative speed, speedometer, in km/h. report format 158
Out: 60
